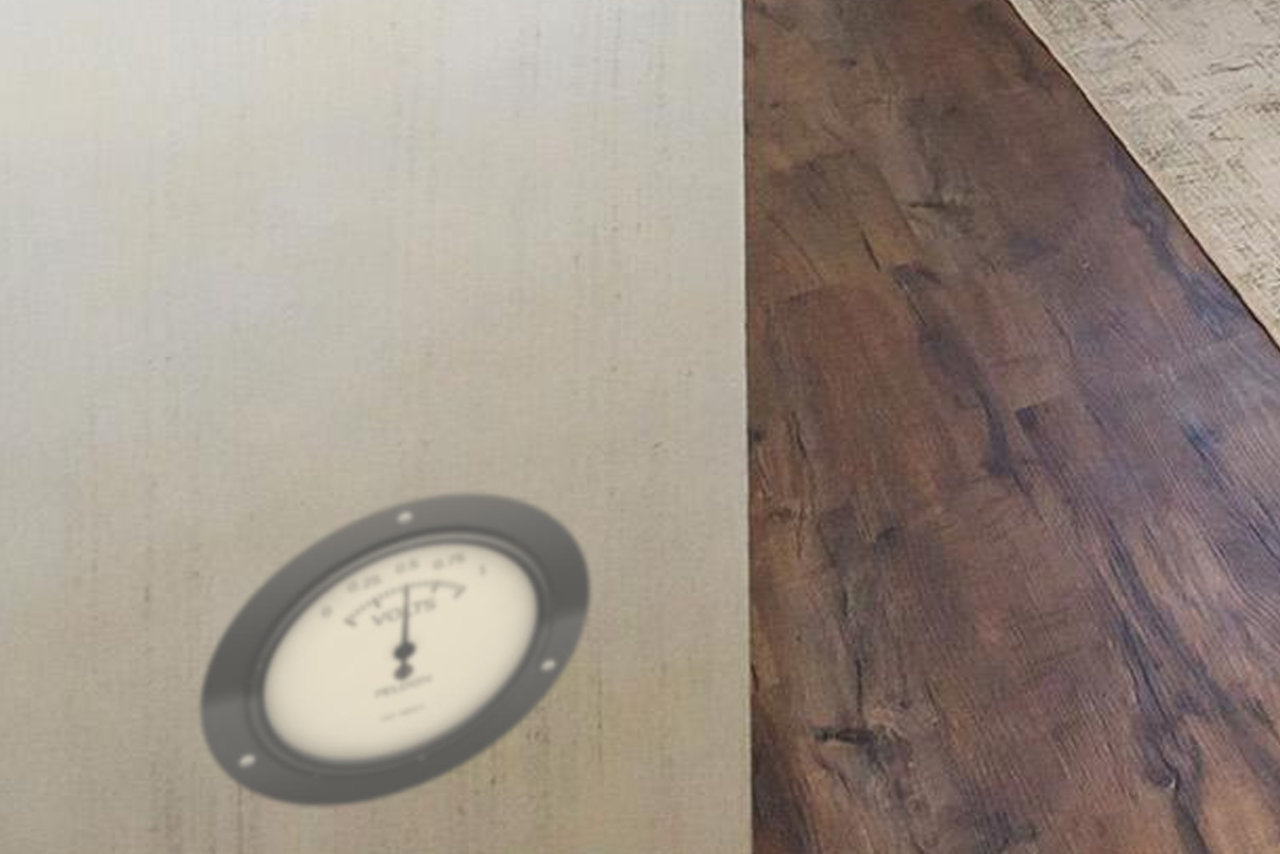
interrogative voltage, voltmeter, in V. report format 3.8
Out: 0.5
